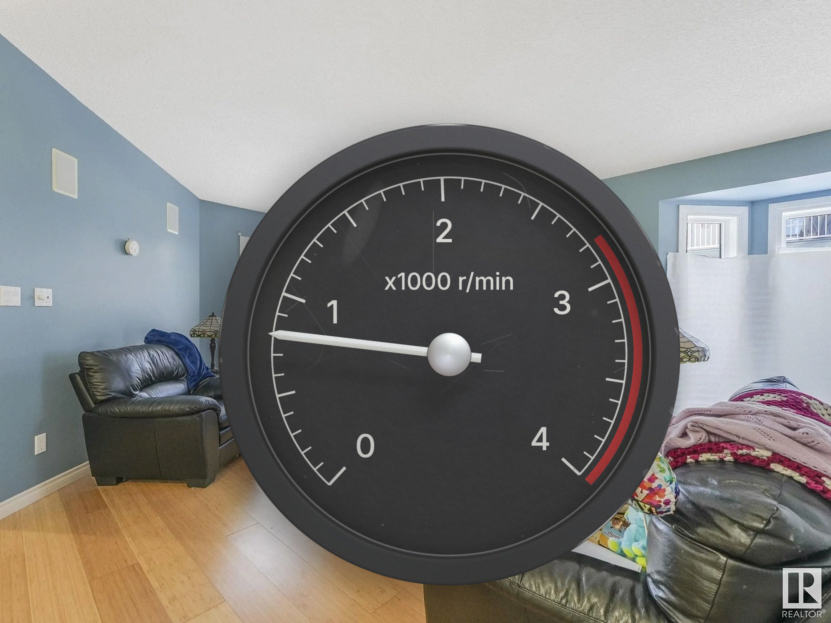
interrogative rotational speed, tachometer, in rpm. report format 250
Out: 800
